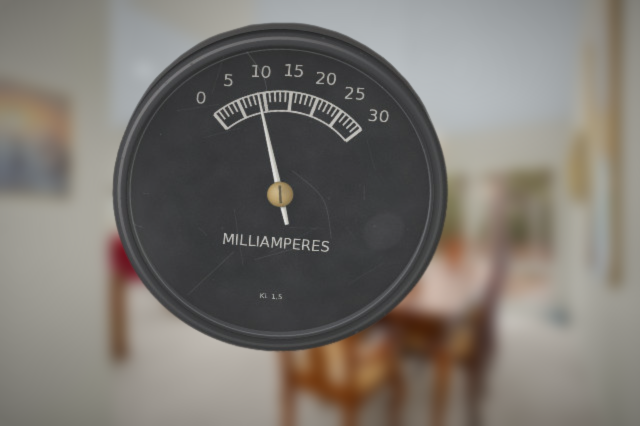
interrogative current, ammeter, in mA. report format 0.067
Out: 9
